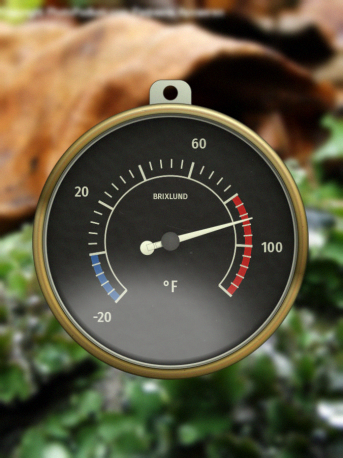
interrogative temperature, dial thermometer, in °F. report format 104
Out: 90
